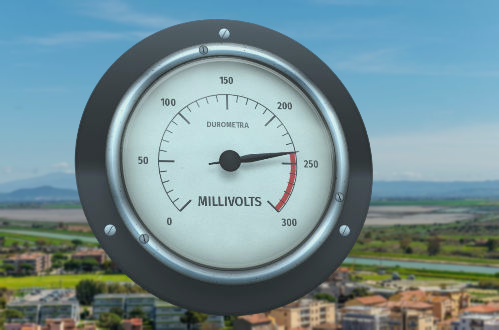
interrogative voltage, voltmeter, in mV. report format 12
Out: 240
